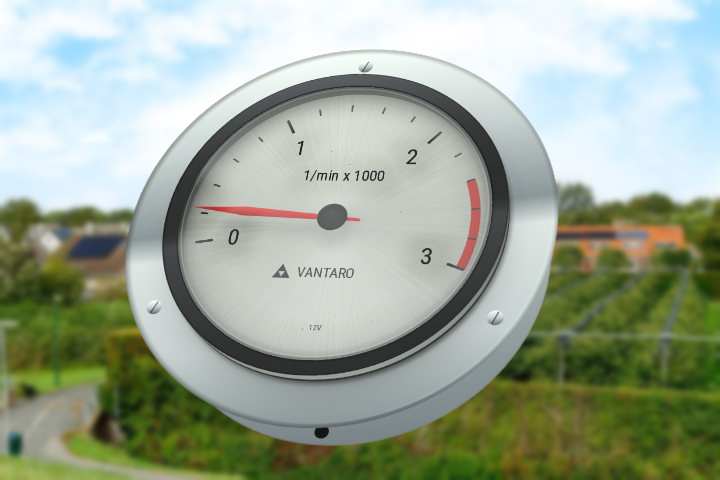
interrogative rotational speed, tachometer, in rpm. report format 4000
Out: 200
